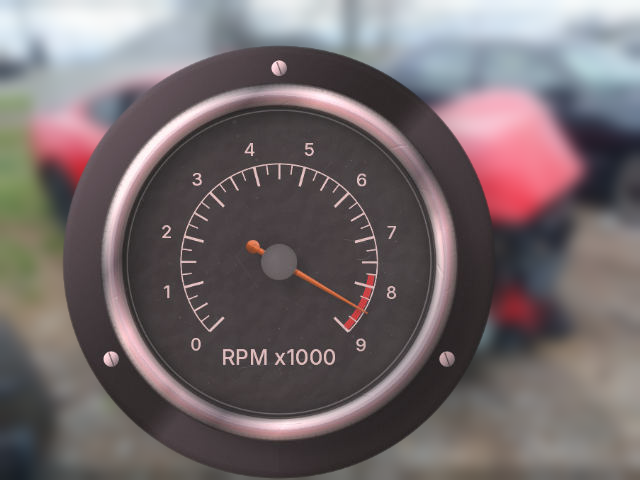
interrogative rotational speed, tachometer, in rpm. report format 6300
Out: 8500
